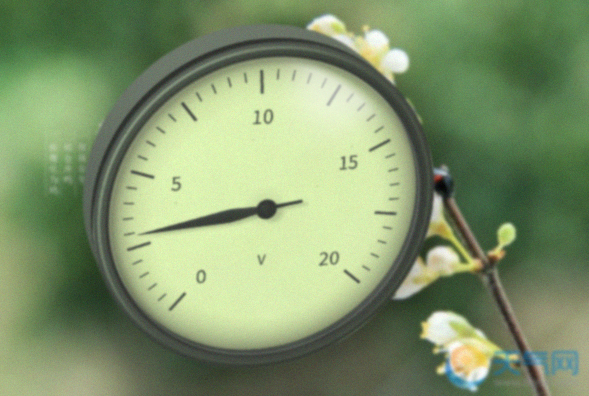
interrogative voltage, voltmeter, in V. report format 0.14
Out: 3
